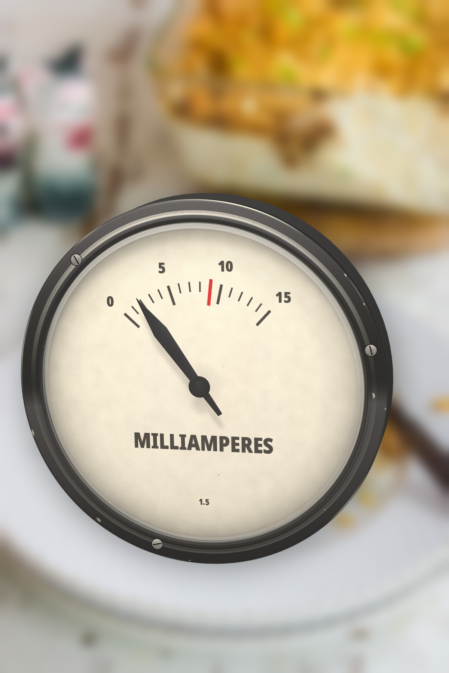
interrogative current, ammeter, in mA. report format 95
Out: 2
